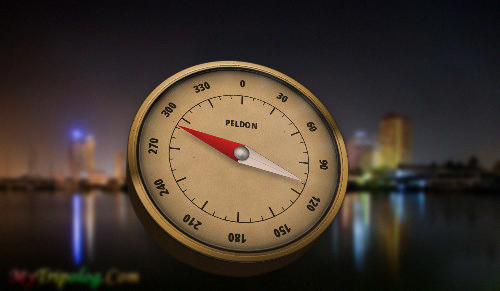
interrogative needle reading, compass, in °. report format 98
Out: 290
